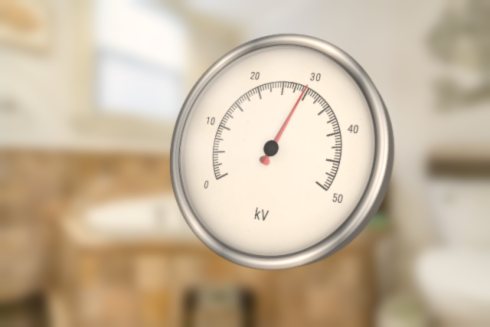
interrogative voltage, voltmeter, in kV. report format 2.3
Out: 30
